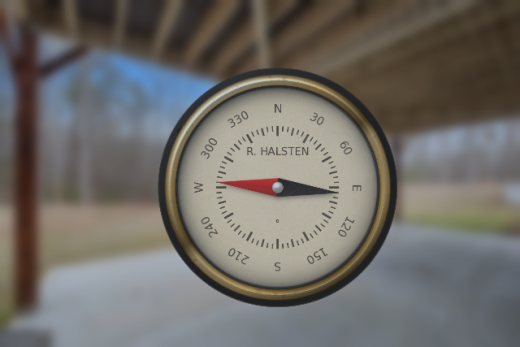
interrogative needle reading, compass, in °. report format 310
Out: 275
